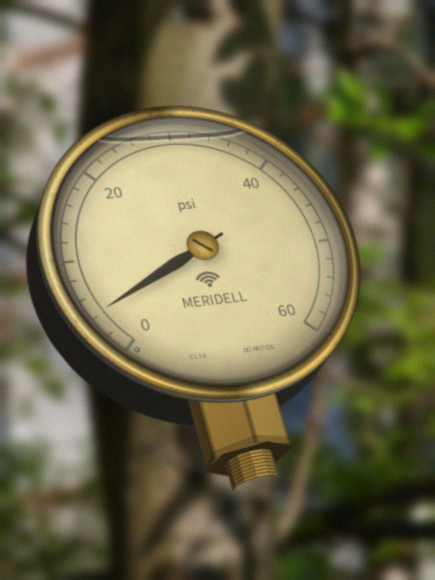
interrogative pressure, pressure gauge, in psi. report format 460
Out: 4
